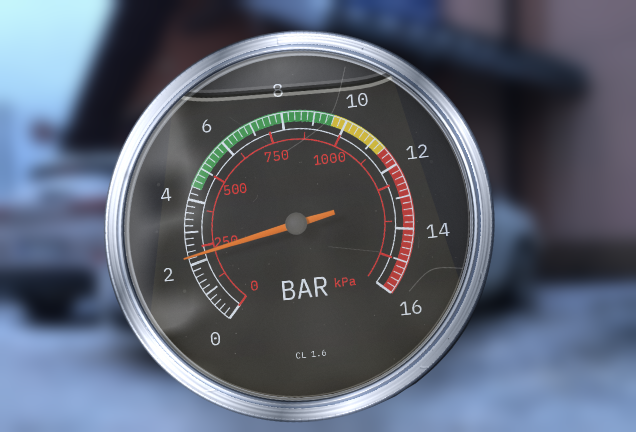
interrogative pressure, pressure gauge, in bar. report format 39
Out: 2.2
